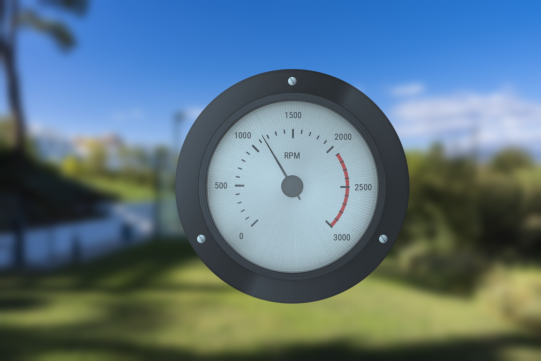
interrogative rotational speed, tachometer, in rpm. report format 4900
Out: 1150
